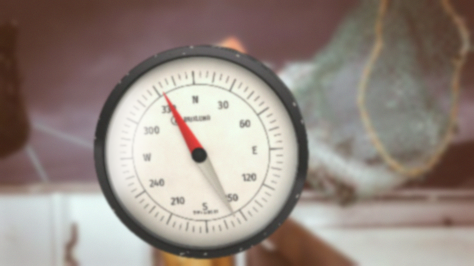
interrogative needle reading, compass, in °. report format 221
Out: 335
